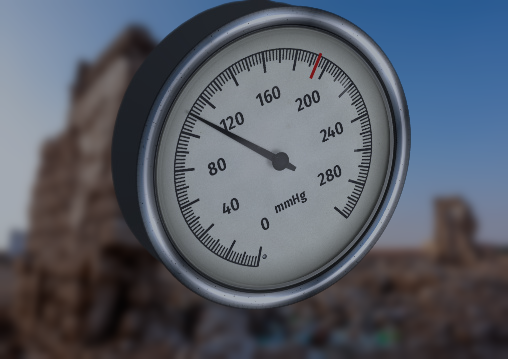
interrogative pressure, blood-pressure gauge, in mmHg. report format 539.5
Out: 110
